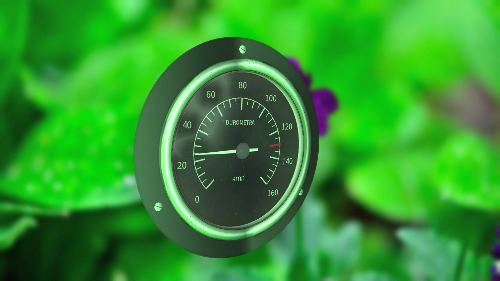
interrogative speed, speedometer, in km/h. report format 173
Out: 25
